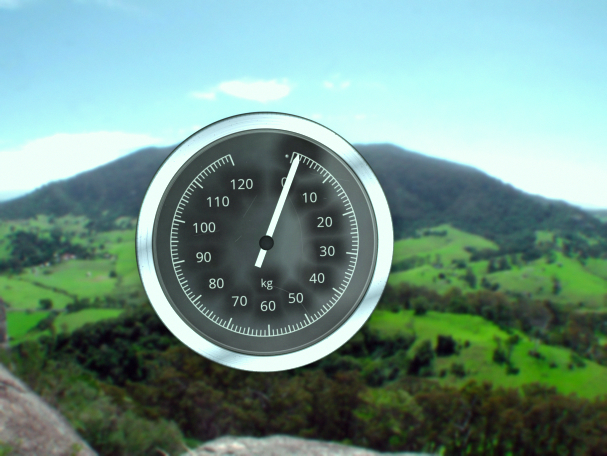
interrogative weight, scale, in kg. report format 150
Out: 1
